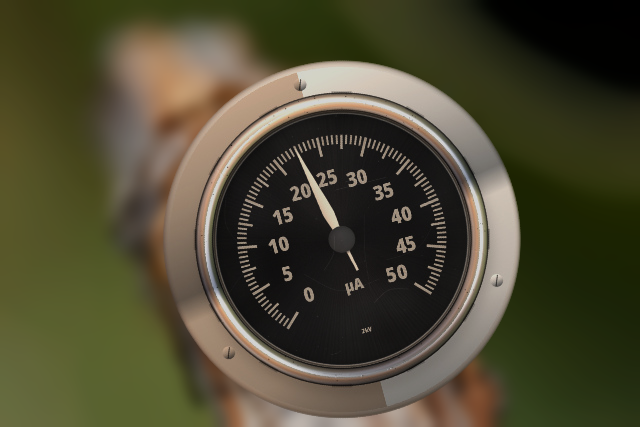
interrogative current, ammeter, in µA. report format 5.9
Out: 22.5
